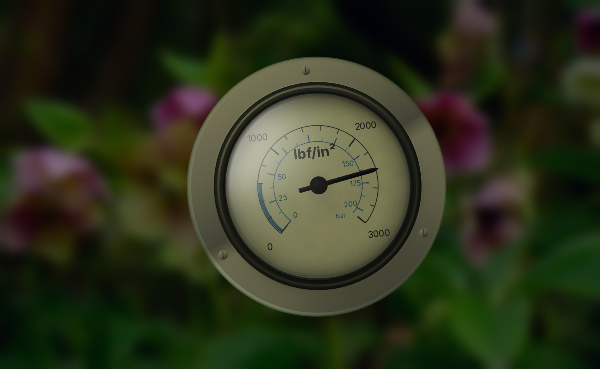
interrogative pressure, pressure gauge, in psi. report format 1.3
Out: 2400
